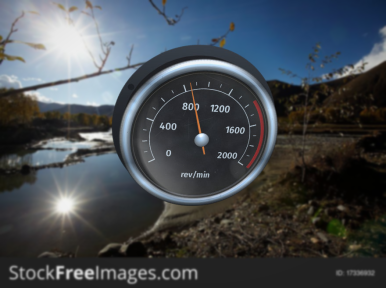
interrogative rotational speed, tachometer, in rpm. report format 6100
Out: 850
